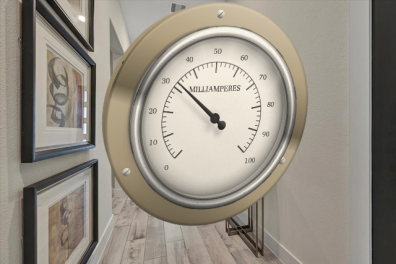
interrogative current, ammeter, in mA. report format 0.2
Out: 32
